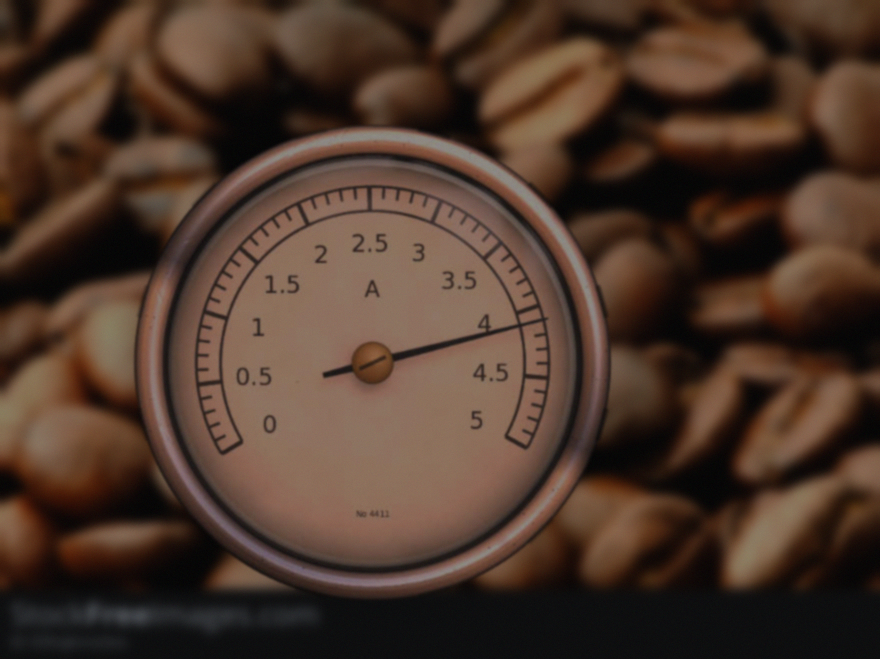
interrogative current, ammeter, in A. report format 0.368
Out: 4.1
